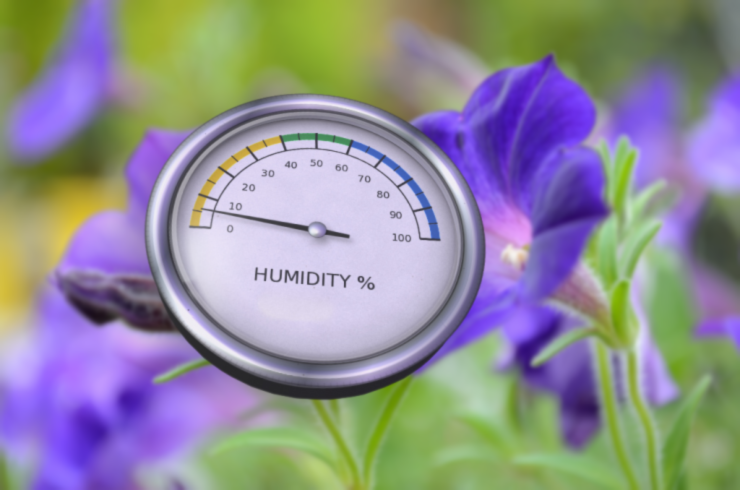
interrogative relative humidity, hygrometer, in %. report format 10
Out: 5
